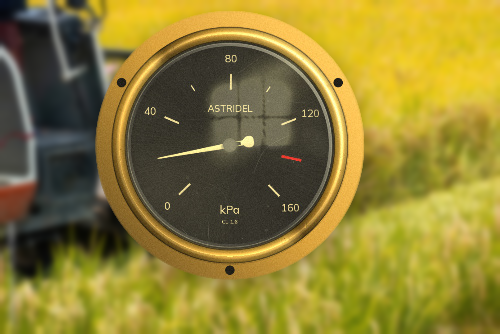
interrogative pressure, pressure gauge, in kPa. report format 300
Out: 20
